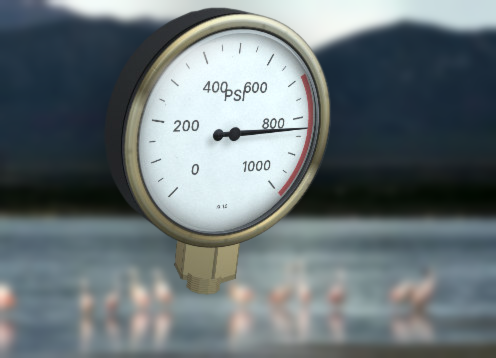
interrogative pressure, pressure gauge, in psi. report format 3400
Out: 825
